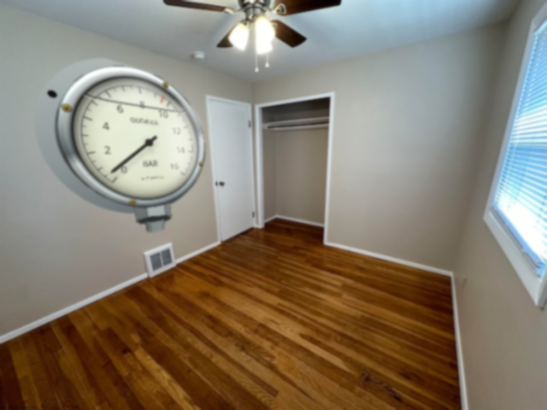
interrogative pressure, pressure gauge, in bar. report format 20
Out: 0.5
